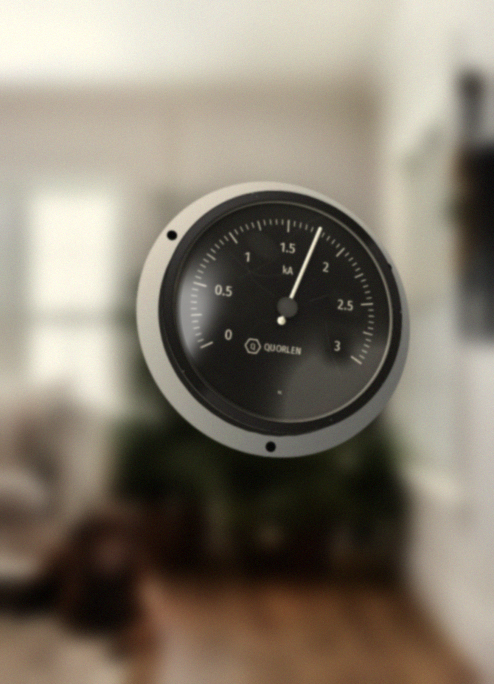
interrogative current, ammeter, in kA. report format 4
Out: 1.75
